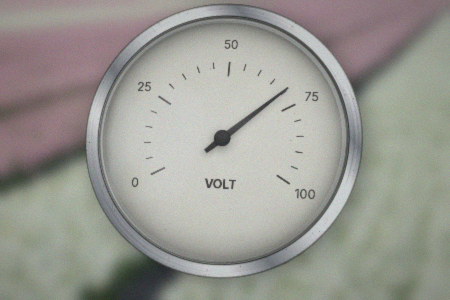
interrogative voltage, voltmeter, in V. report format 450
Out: 70
